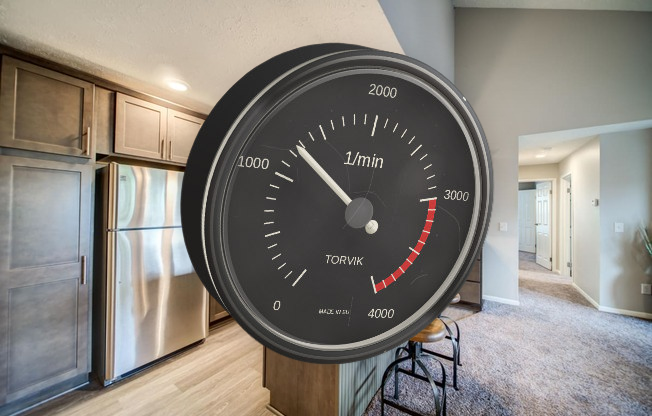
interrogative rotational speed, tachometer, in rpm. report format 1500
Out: 1250
